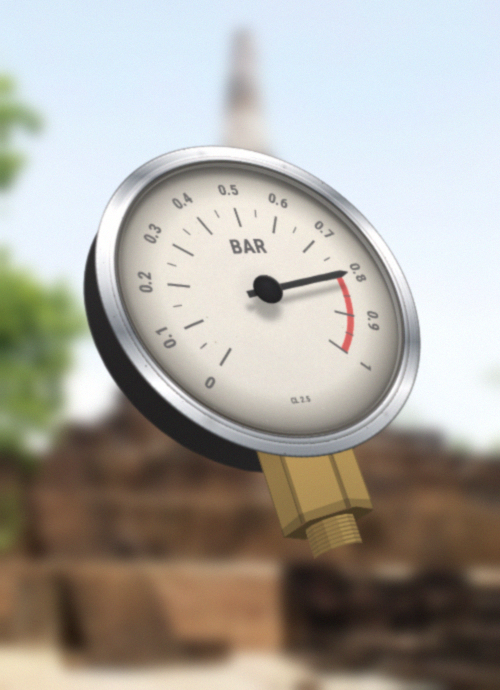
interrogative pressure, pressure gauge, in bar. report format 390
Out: 0.8
